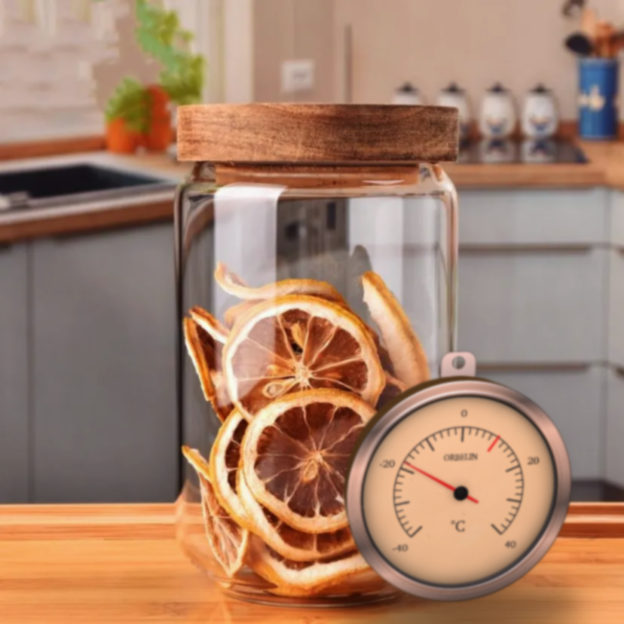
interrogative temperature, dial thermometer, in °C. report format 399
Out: -18
